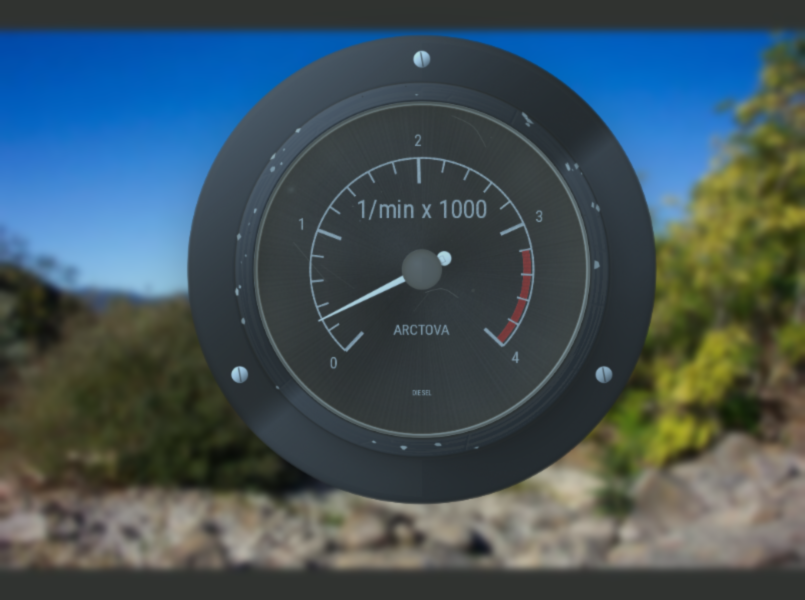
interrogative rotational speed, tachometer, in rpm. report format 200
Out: 300
